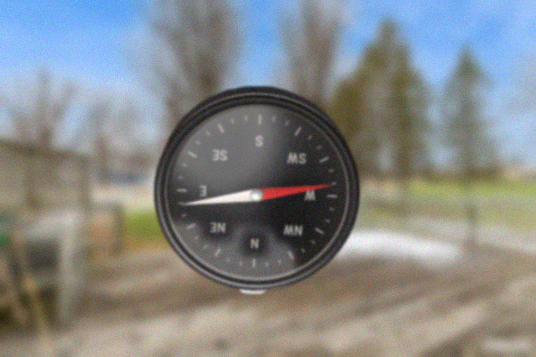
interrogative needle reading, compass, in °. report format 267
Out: 260
